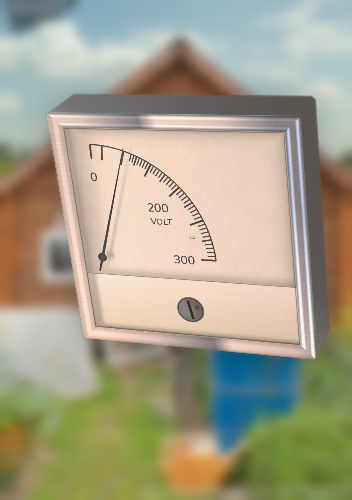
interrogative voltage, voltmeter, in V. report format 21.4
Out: 100
